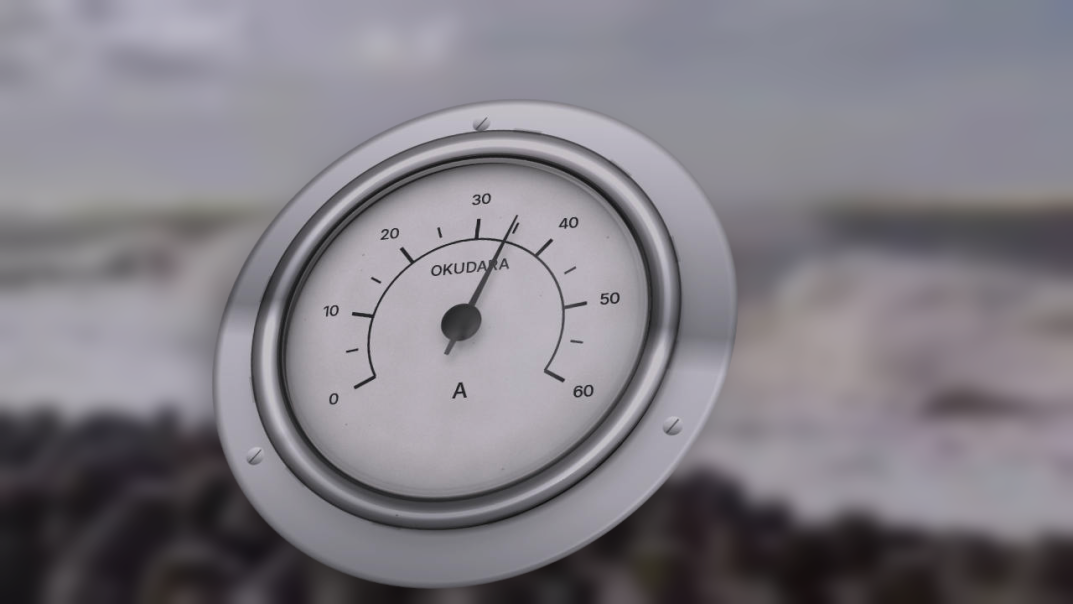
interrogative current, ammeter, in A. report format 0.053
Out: 35
